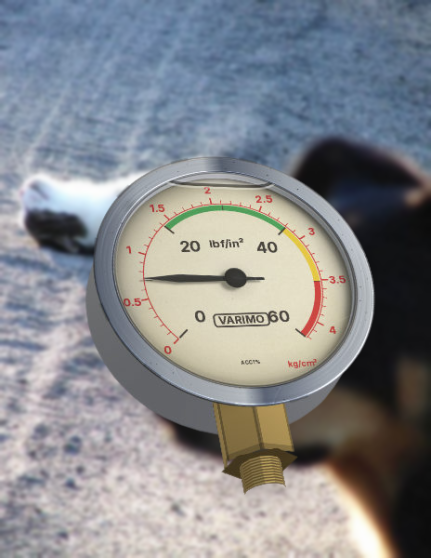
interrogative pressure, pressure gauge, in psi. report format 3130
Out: 10
